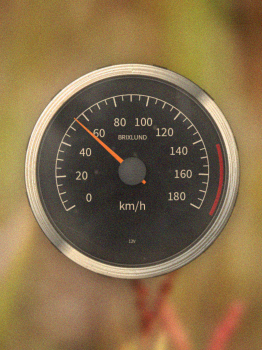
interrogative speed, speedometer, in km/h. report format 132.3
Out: 55
